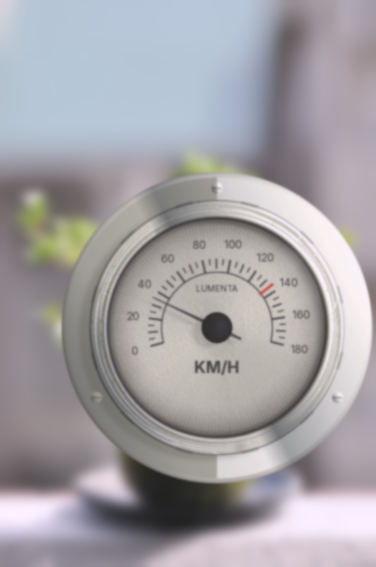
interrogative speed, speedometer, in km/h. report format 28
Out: 35
